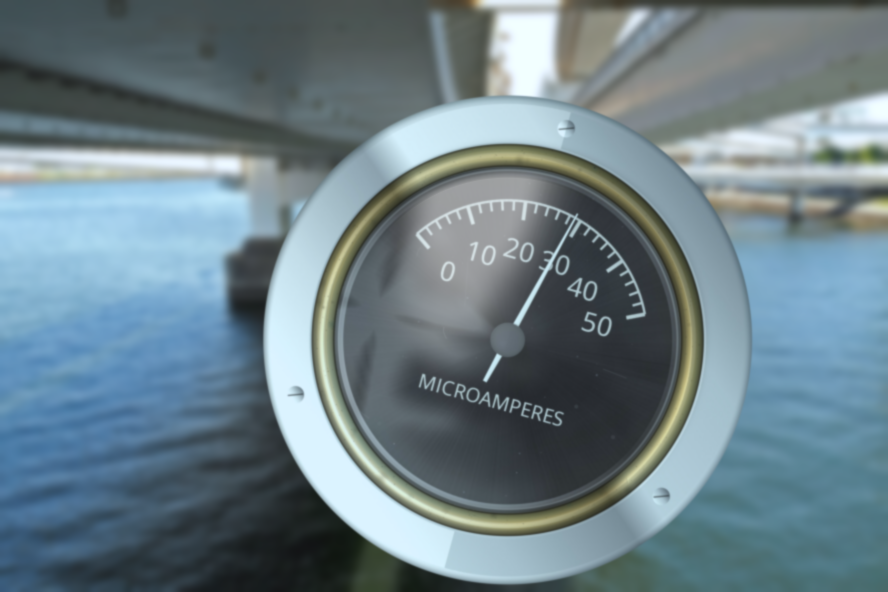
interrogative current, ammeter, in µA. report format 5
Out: 29
